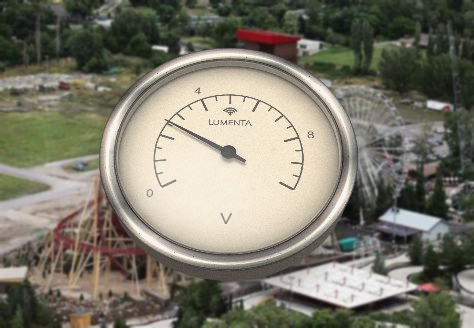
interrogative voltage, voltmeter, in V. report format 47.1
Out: 2.5
